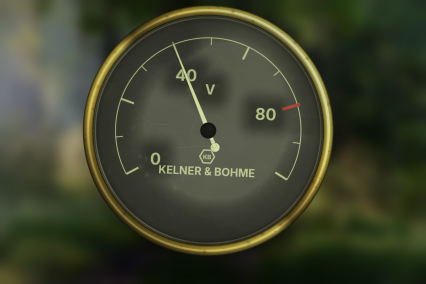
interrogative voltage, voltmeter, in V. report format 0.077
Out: 40
